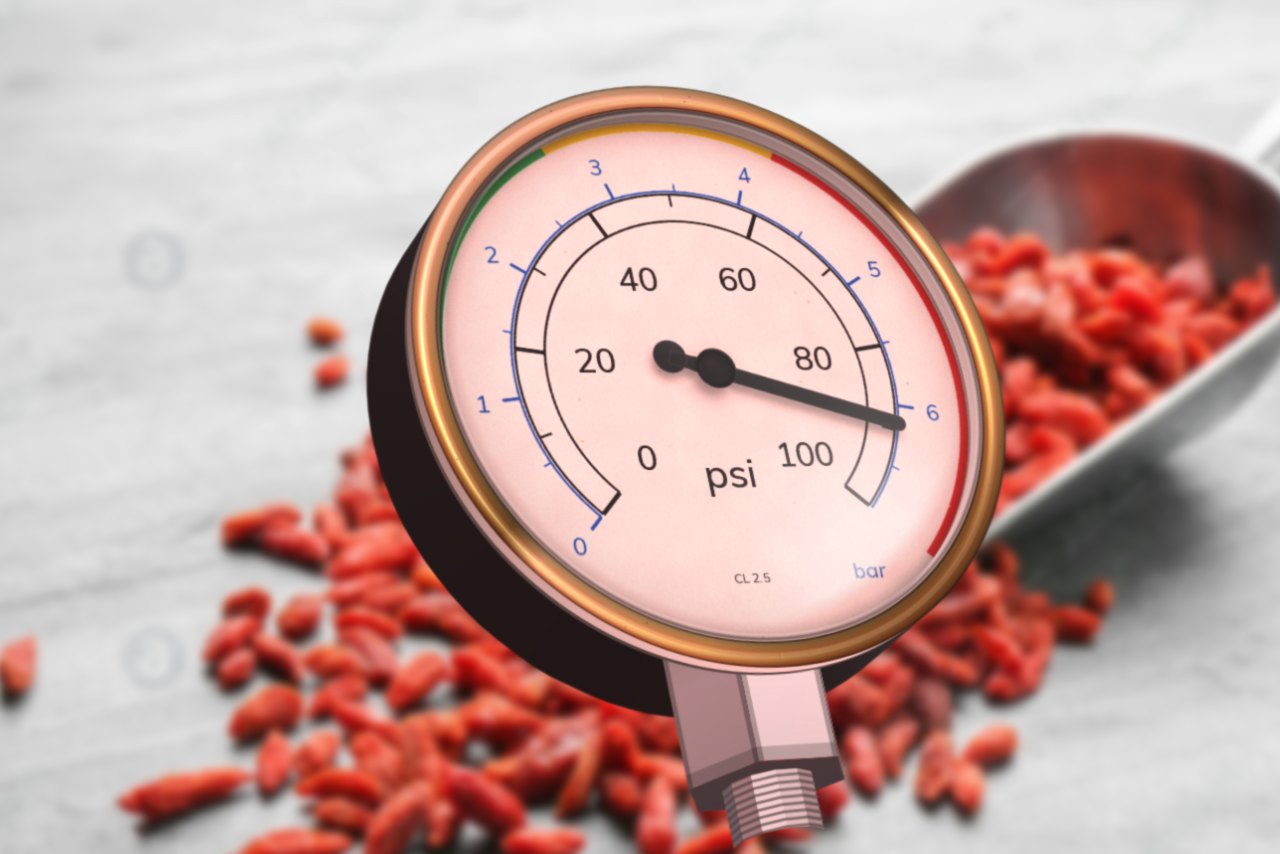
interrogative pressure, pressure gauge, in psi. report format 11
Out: 90
